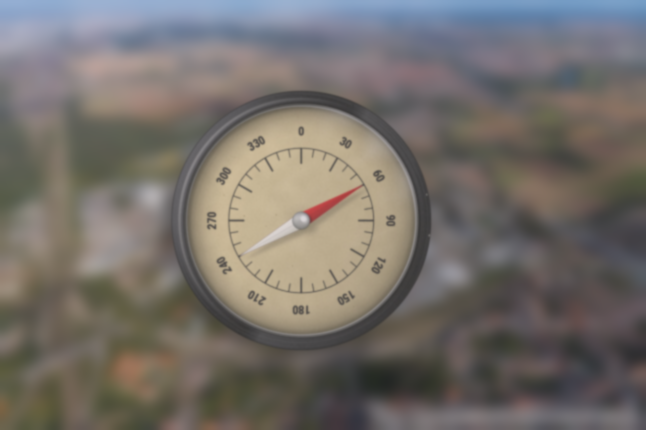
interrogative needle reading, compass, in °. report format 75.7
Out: 60
